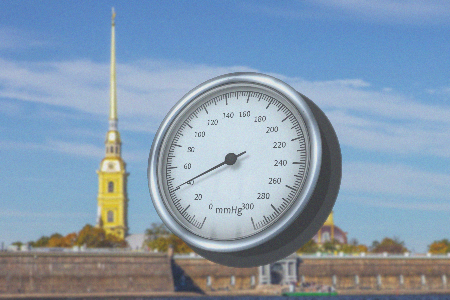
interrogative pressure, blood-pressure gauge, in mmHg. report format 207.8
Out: 40
